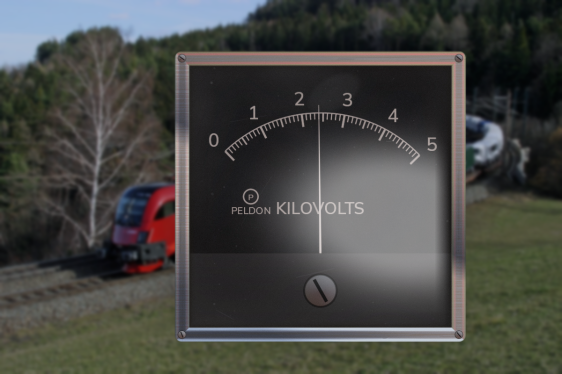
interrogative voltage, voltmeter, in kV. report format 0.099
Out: 2.4
